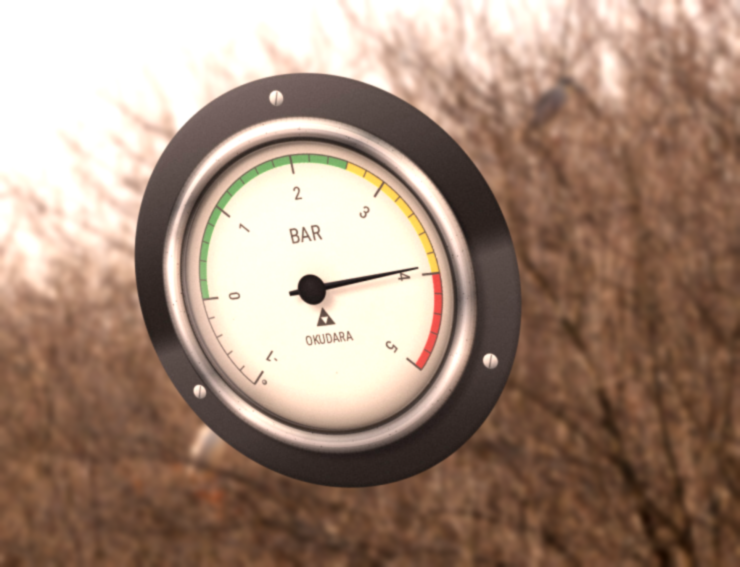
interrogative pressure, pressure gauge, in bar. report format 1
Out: 3.9
